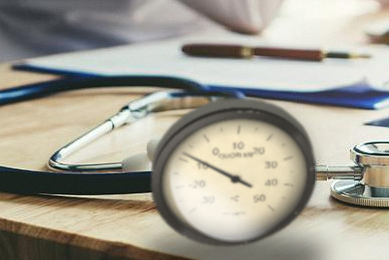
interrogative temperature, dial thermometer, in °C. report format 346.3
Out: -7.5
